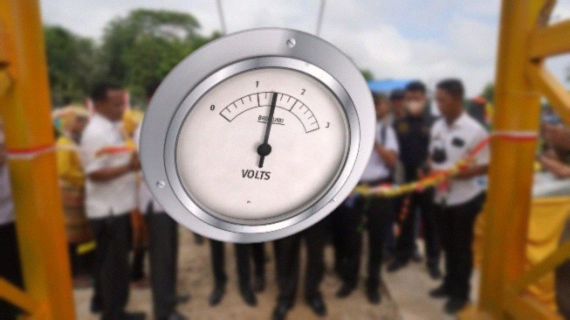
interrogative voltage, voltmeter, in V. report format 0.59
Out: 1.4
